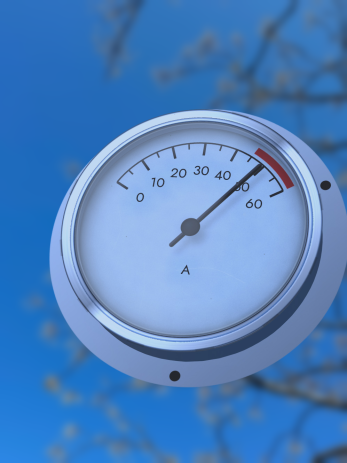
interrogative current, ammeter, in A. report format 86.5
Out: 50
